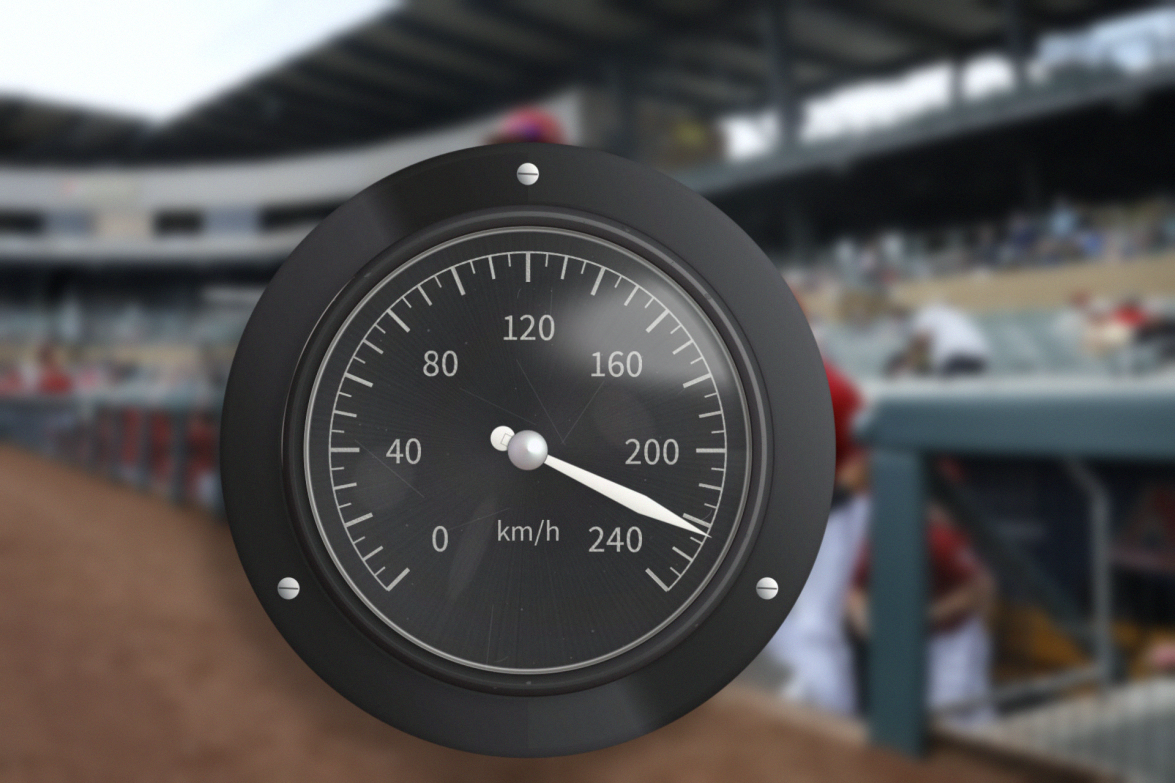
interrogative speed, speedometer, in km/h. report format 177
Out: 222.5
